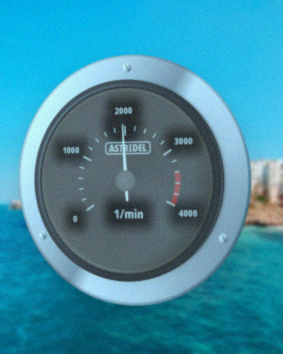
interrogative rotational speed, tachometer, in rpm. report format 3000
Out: 2000
